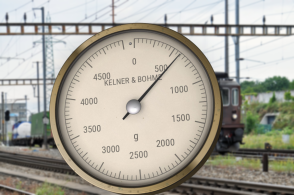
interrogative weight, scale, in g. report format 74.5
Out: 600
